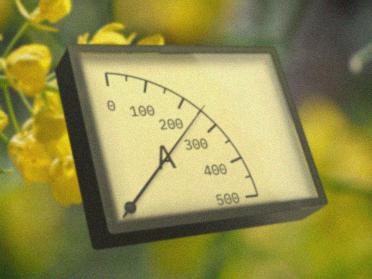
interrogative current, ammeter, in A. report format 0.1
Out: 250
